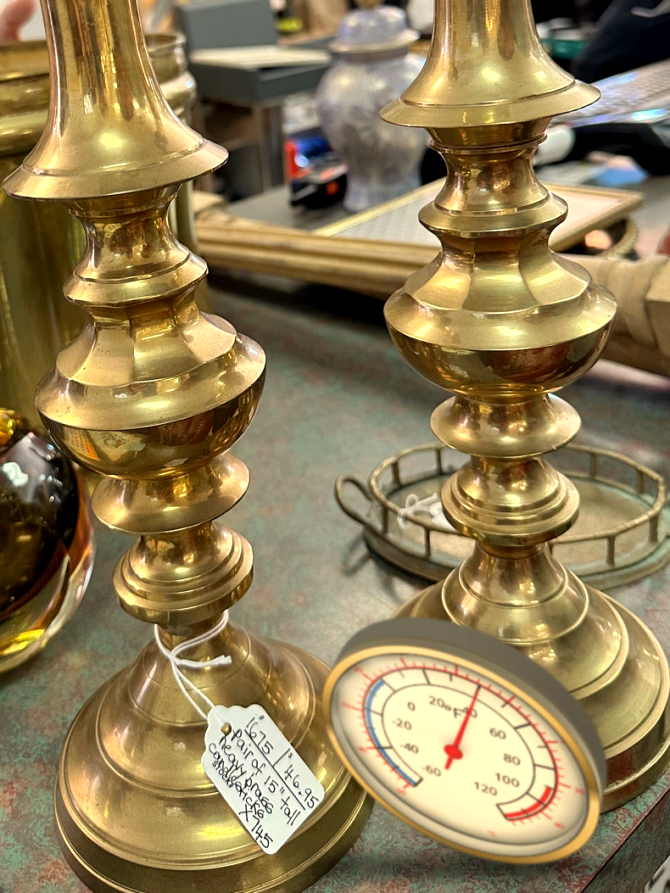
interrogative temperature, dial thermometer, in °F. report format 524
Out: 40
